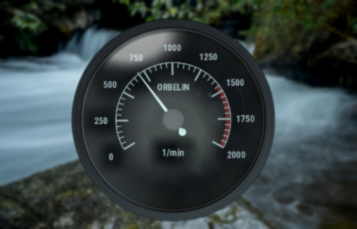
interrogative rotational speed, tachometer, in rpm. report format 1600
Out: 700
